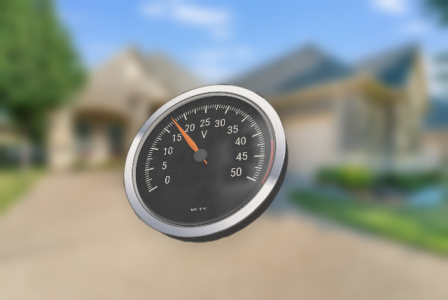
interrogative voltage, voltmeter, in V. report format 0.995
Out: 17.5
